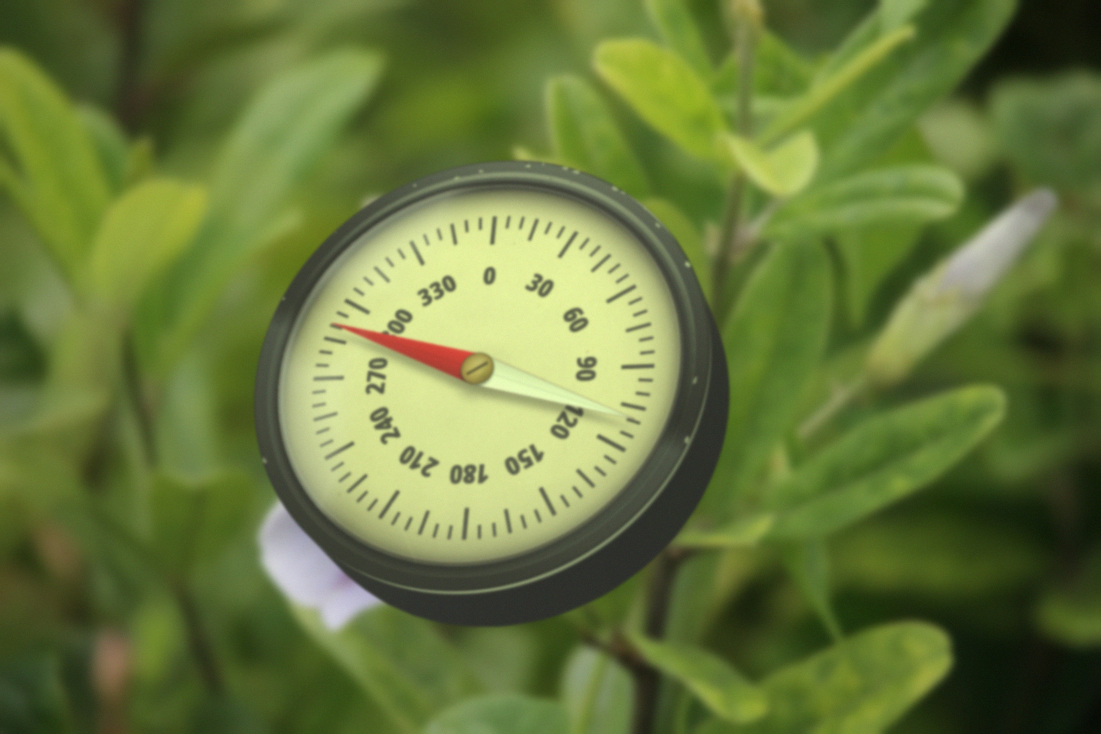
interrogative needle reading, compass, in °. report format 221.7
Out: 290
